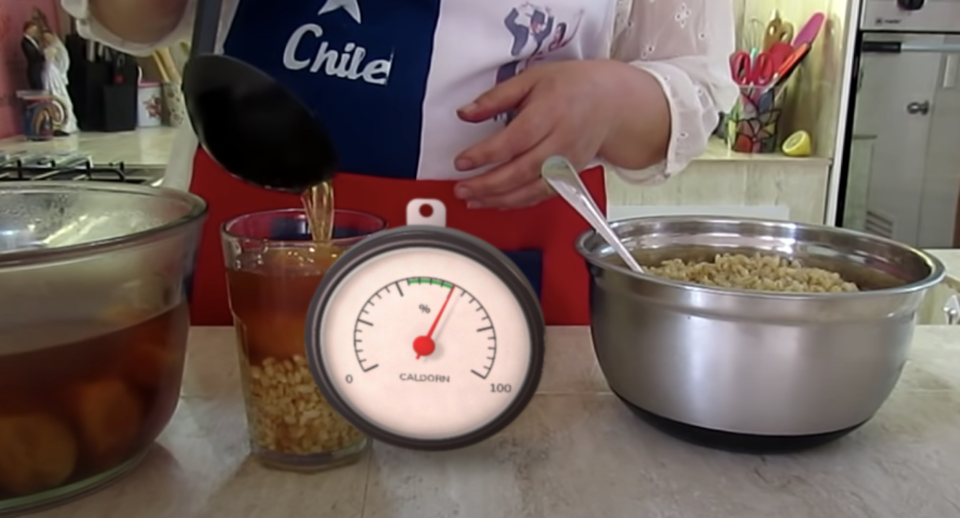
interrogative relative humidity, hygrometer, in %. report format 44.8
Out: 60
